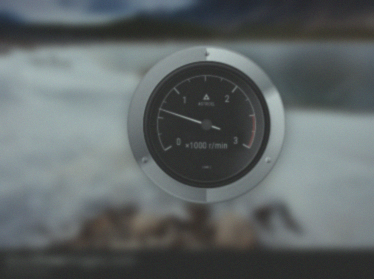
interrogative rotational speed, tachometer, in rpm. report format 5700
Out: 625
